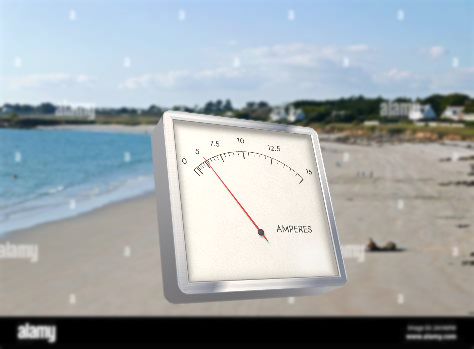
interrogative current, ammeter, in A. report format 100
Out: 5
